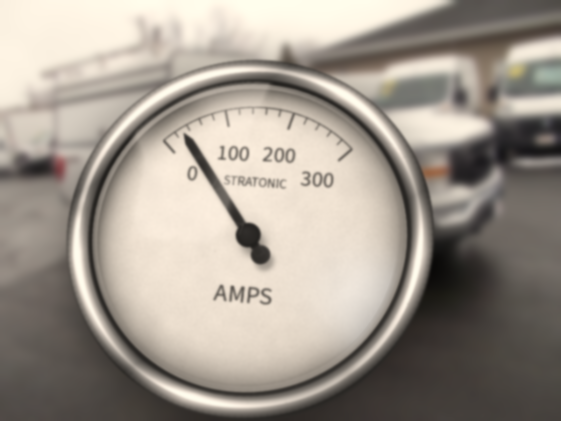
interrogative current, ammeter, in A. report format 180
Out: 30
